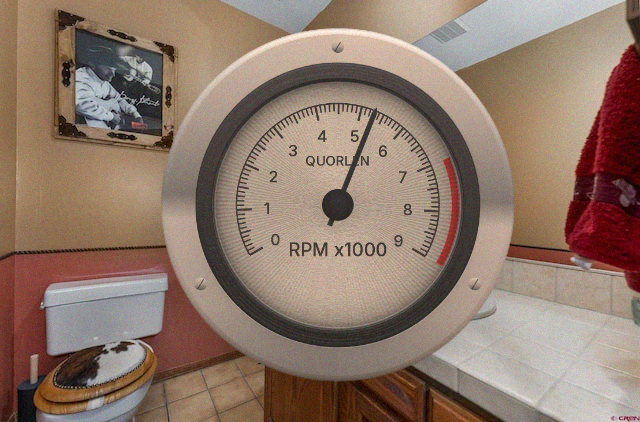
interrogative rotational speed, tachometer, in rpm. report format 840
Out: 5300
